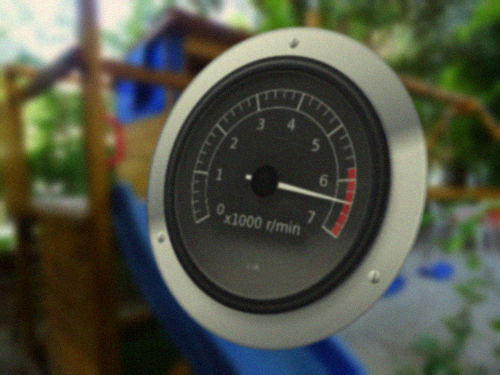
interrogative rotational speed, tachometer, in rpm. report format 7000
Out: 6400
